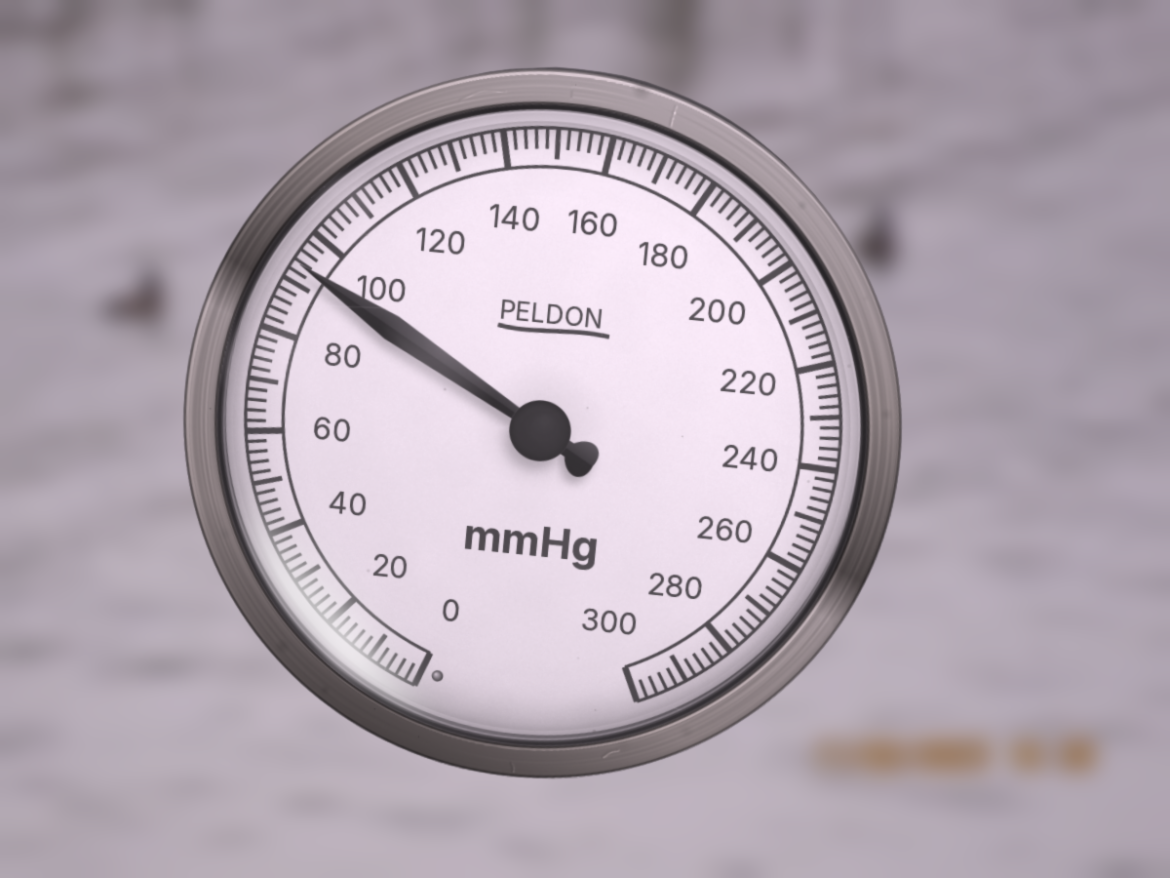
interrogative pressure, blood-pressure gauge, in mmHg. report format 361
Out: 94
